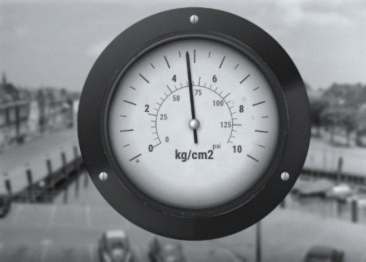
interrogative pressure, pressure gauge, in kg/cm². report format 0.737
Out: 4.75
